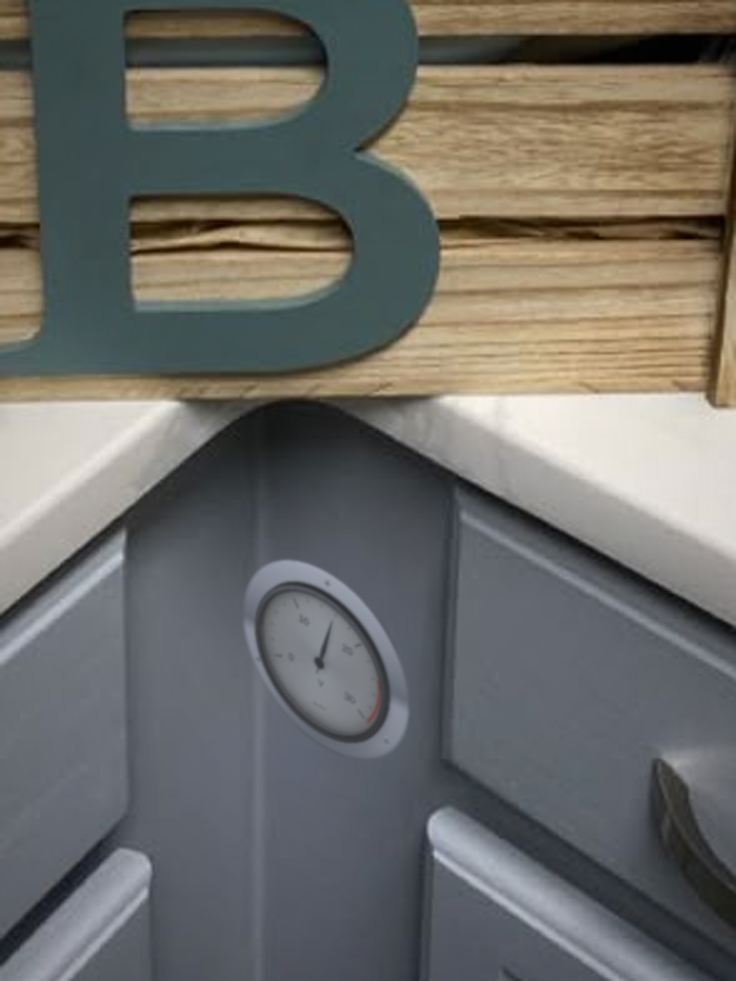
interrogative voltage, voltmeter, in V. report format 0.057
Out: 16
